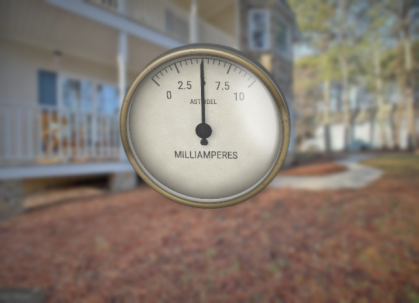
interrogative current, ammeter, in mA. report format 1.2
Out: 5
